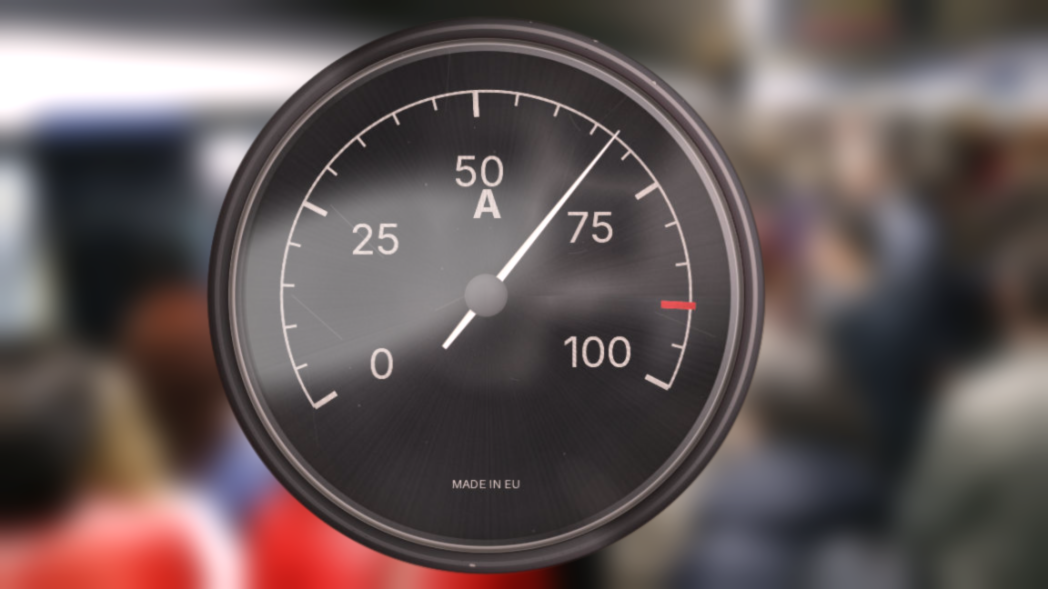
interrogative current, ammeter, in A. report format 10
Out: 67.5
